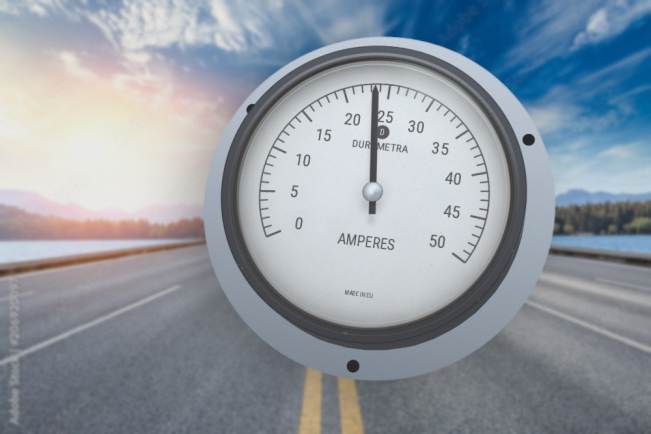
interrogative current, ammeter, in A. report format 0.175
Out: 23.5
